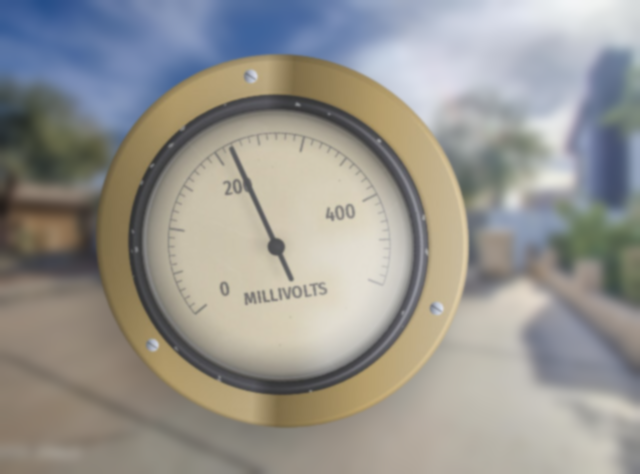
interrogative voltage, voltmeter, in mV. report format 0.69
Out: 220
